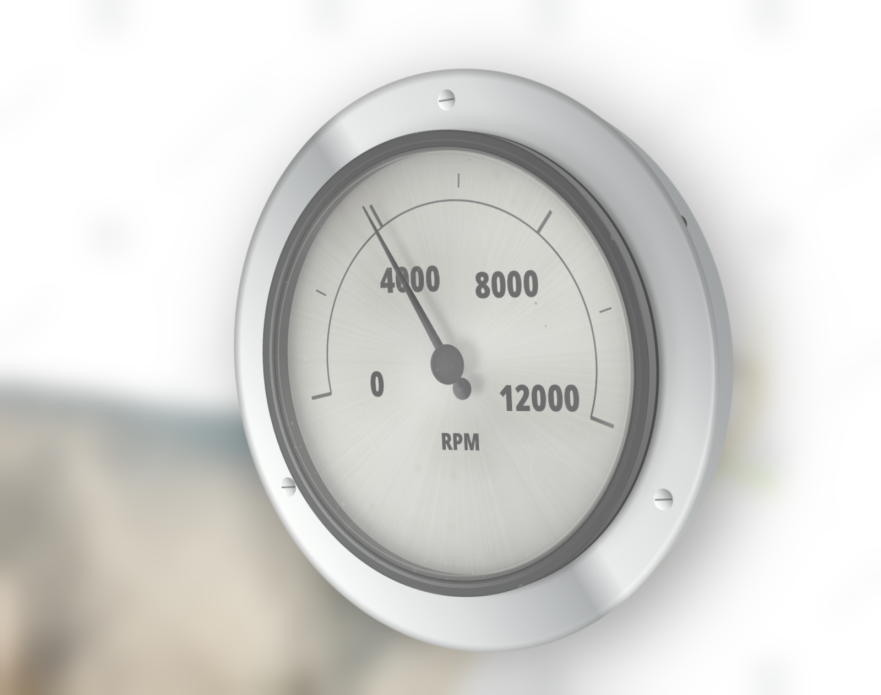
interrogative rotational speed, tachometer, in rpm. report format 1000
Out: 4000
